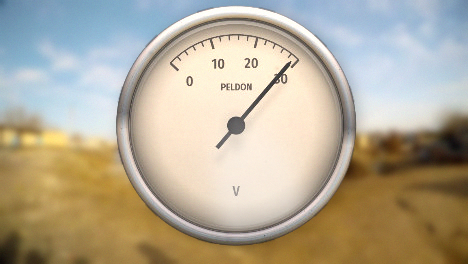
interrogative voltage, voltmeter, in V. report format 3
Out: 29
